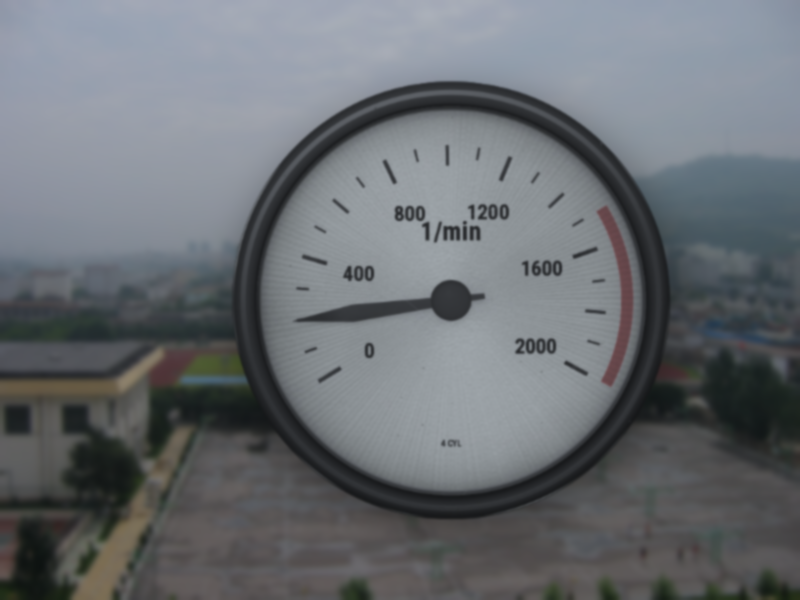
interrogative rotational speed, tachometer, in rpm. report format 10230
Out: 200
